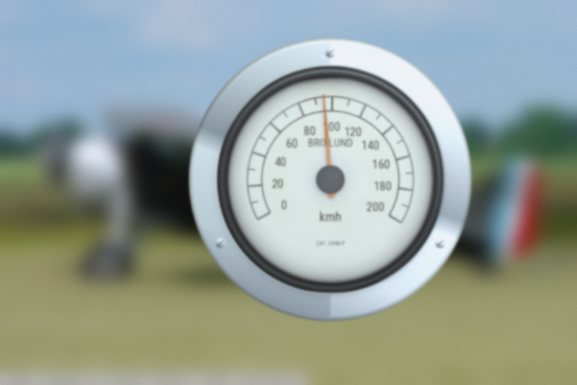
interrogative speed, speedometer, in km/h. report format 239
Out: 95
